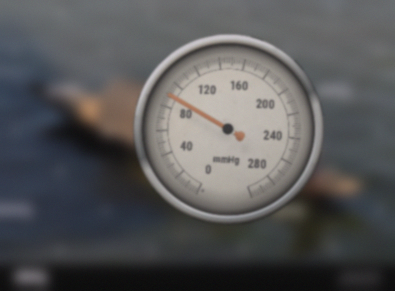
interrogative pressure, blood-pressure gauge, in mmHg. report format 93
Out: 90
